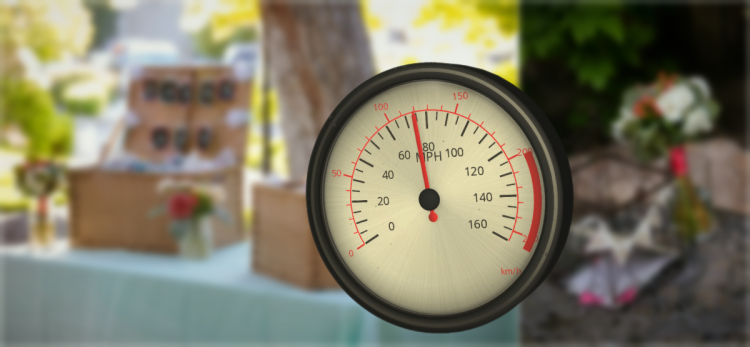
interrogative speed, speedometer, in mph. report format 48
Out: 75
